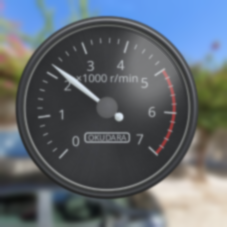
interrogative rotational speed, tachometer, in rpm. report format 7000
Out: 2200
